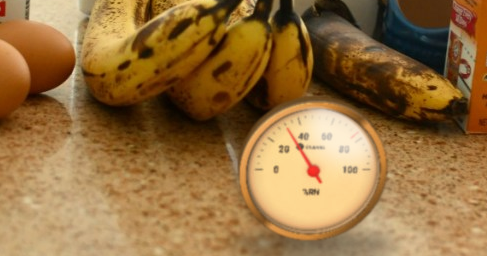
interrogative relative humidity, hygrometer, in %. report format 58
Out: 32
